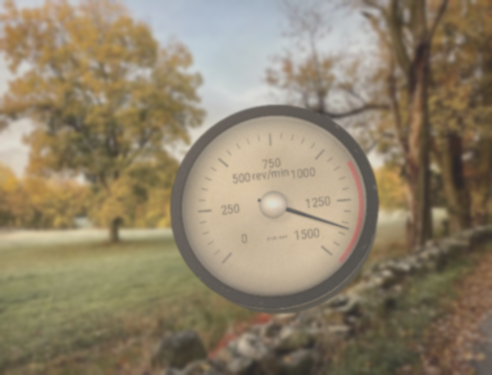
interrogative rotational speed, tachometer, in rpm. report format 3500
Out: 1375
